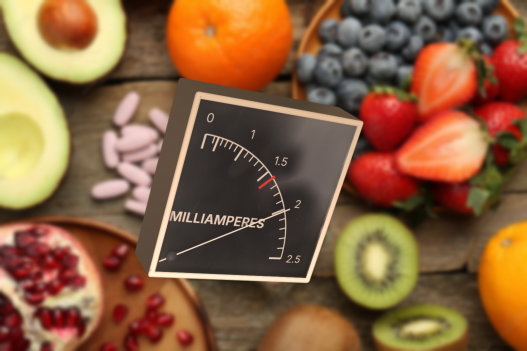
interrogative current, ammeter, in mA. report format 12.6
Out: 2
